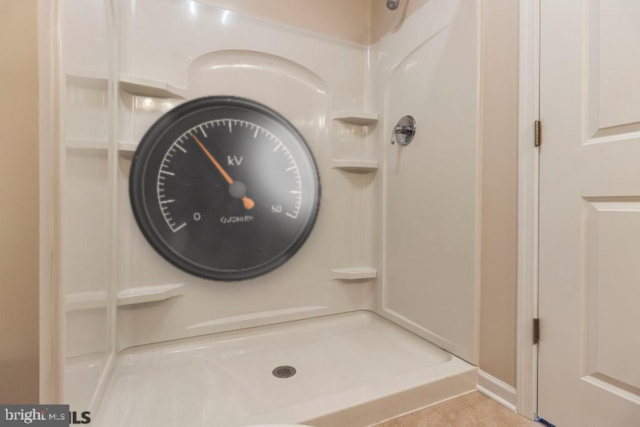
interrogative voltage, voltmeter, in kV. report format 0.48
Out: 18
